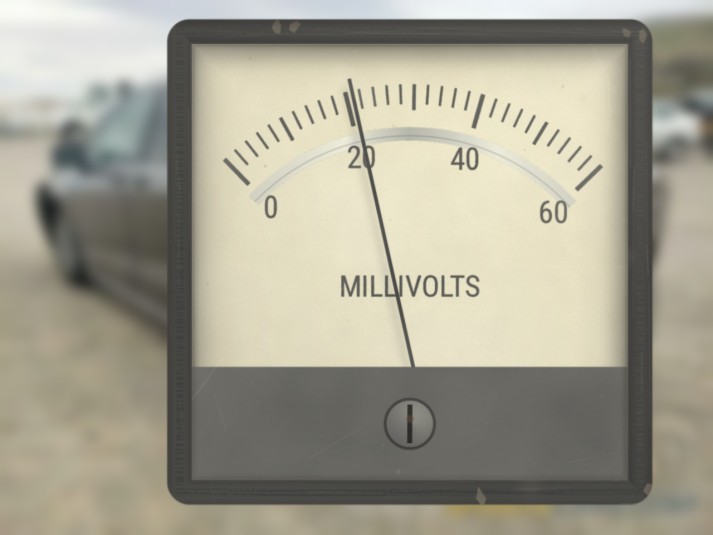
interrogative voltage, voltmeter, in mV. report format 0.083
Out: 21
